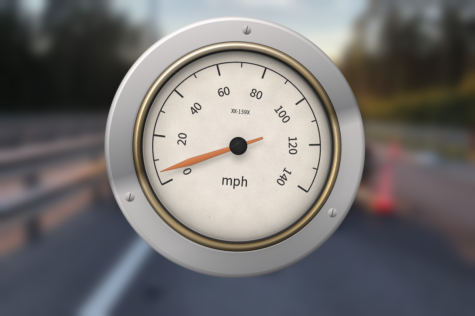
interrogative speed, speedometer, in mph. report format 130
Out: 5
